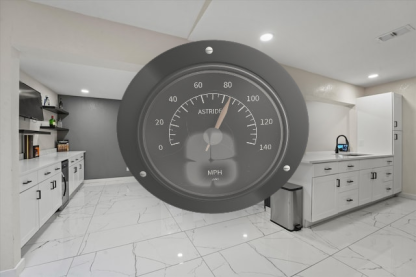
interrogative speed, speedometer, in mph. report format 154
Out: 85
